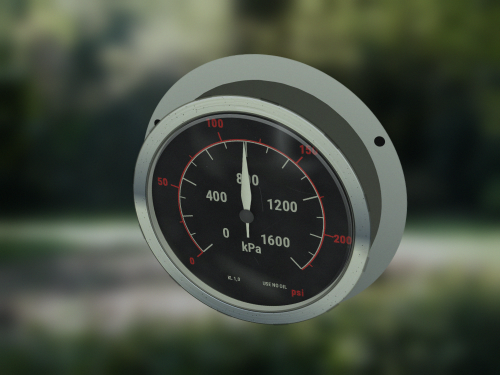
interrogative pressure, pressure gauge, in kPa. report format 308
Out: 800
